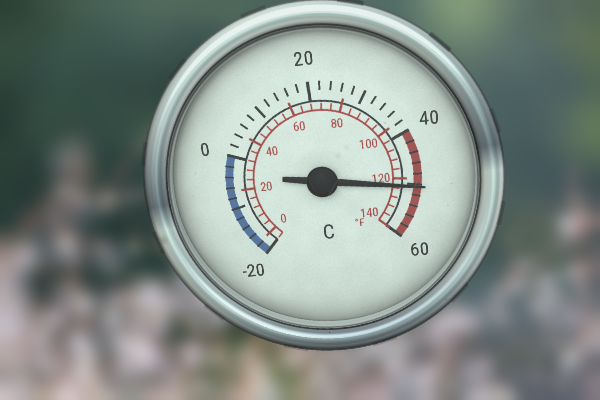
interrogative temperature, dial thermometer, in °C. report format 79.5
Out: 50
